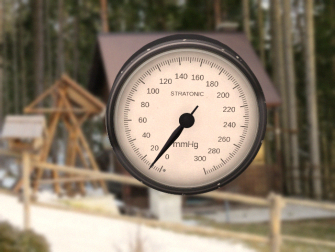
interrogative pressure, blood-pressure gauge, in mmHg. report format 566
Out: 10
